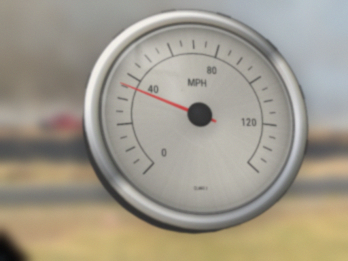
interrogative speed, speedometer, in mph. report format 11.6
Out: 35
